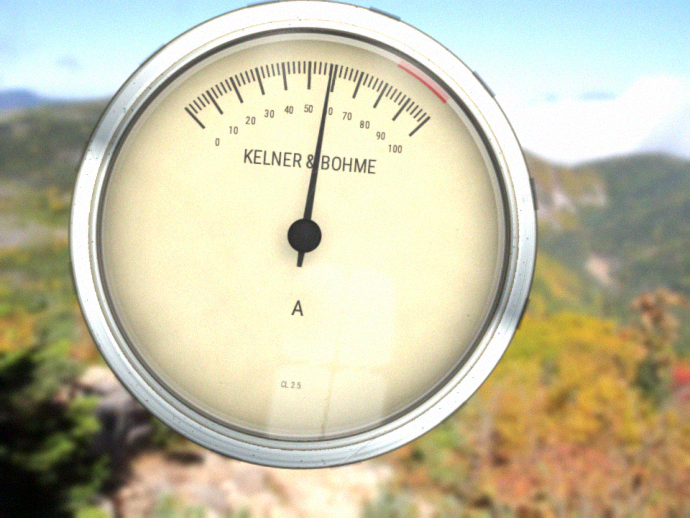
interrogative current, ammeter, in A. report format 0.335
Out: 58
